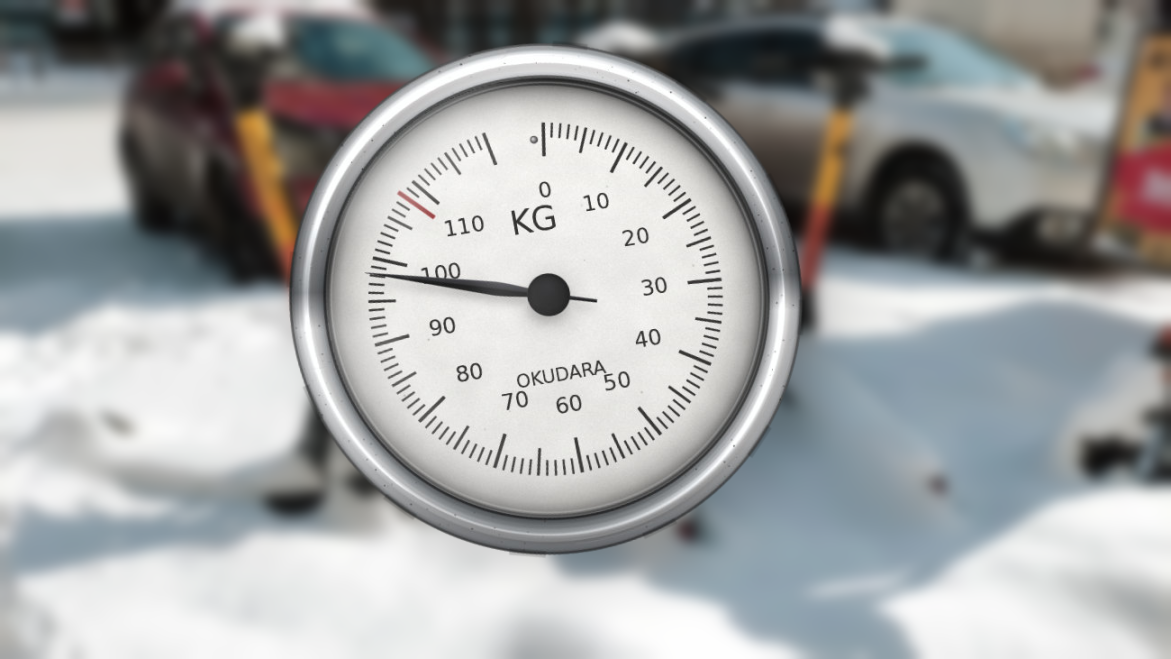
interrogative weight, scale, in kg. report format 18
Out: 98
